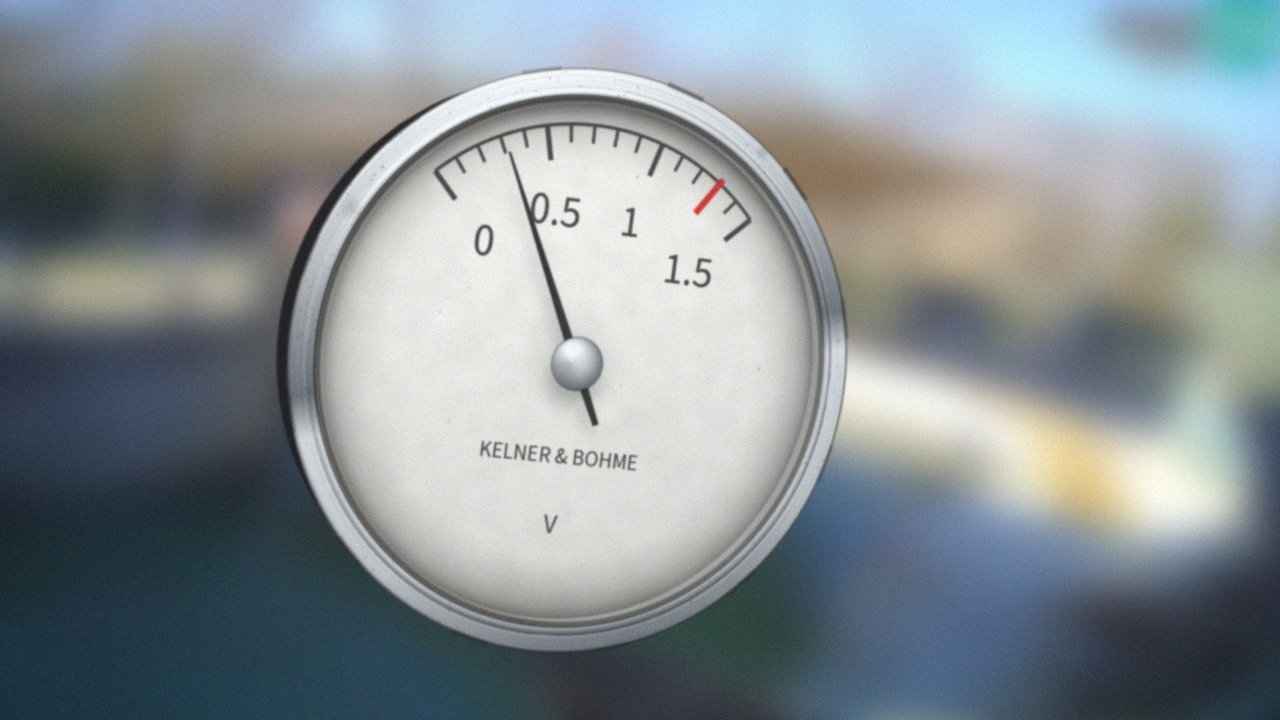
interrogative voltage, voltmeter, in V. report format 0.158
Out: 0.3
